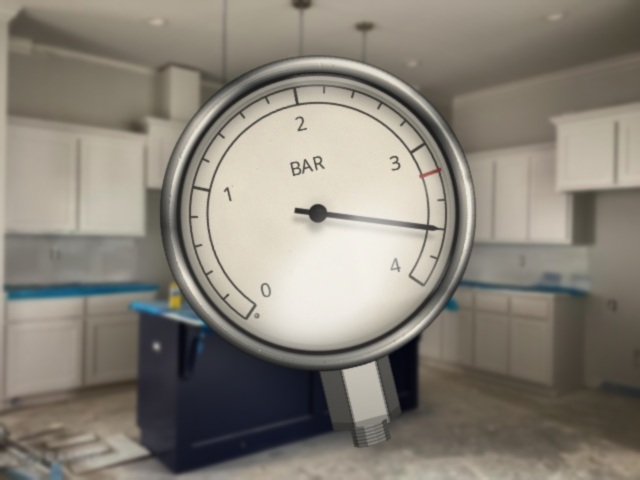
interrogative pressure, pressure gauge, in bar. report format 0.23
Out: 3.6
